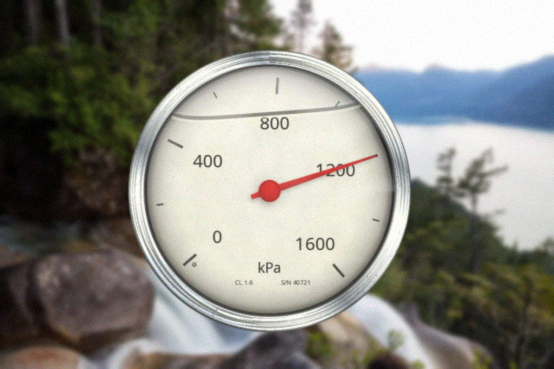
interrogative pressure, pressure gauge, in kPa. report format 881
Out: 1200
